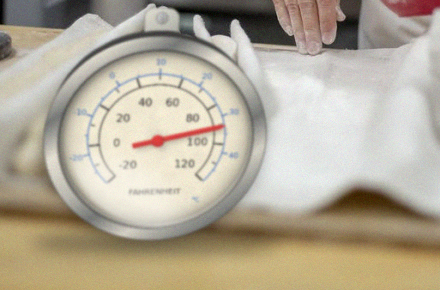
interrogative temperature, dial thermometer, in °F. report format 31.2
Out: 90
